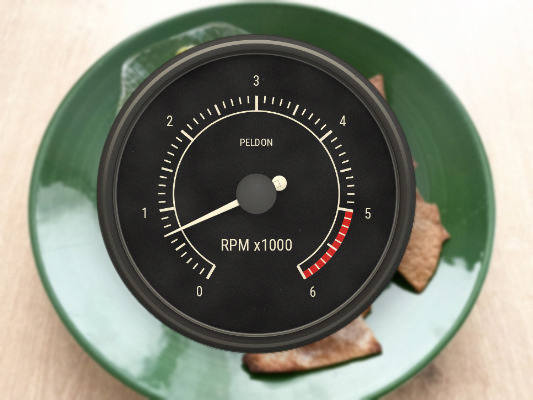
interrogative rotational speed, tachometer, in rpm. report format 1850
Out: 700
